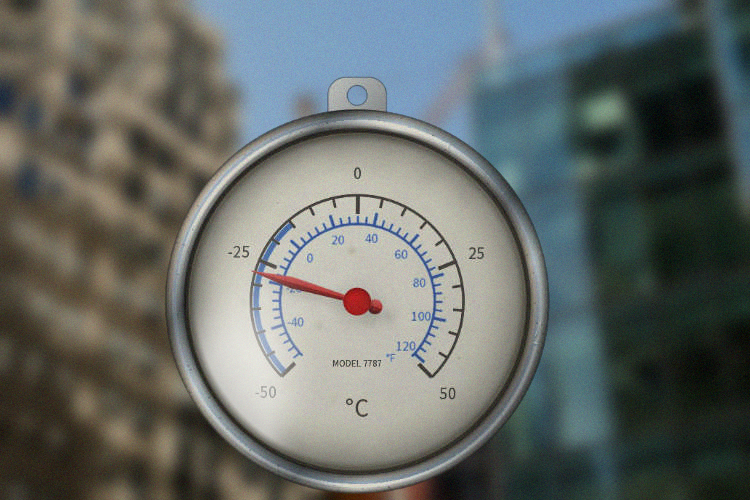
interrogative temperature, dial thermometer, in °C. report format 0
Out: -27.5
